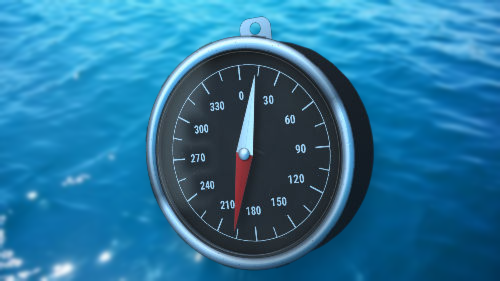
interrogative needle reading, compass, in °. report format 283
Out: 195
